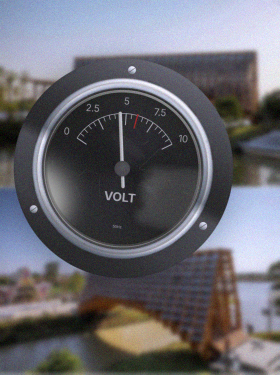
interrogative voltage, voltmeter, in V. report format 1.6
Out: 4.5
